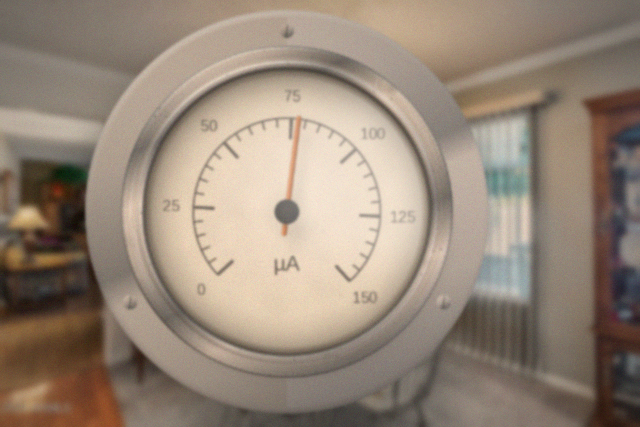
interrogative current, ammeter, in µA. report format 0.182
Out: 77.5
